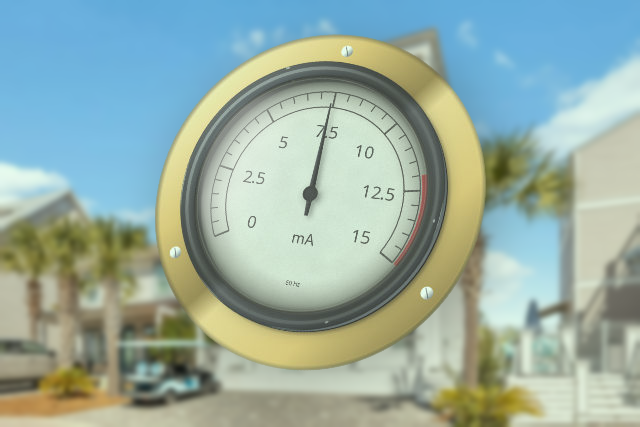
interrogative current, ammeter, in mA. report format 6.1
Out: 7.5
